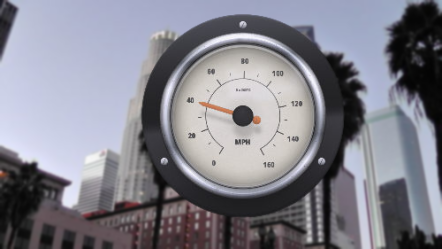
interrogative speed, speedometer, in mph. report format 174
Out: 40
